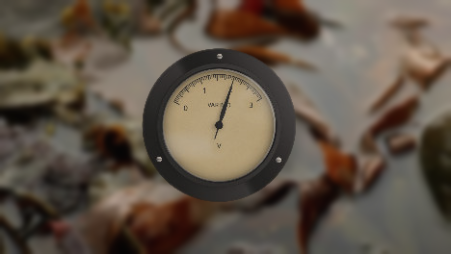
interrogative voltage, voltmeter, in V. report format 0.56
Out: 2
